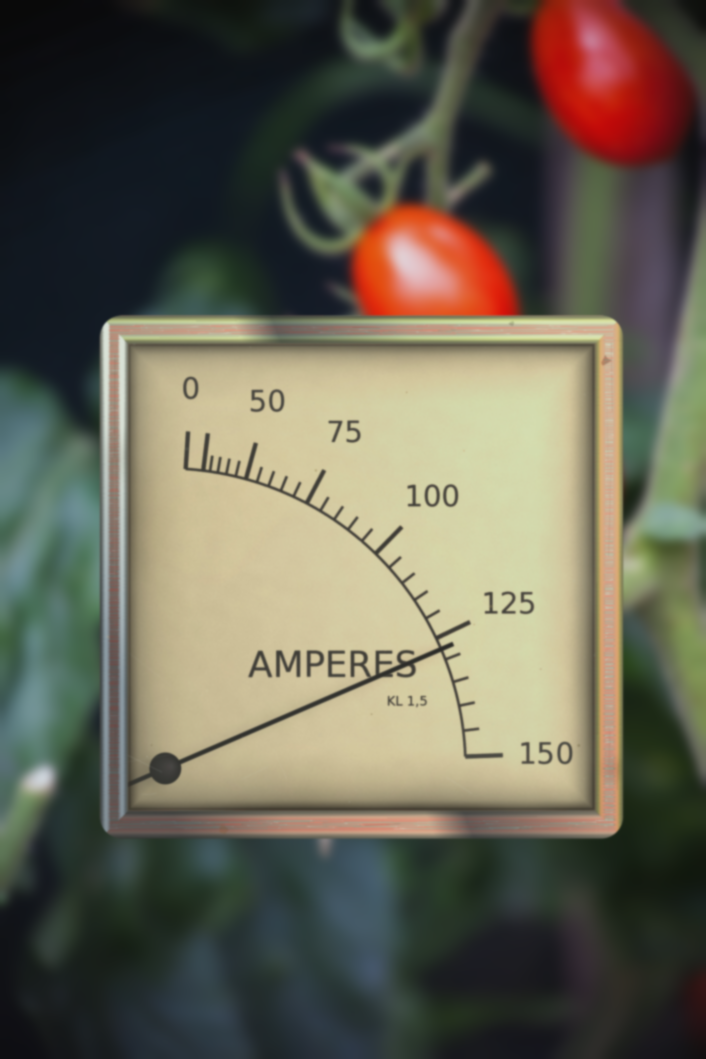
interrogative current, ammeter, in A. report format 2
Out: 127.5
